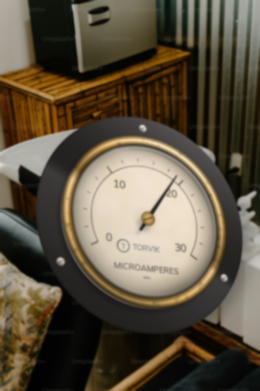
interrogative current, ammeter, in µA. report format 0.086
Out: 19
